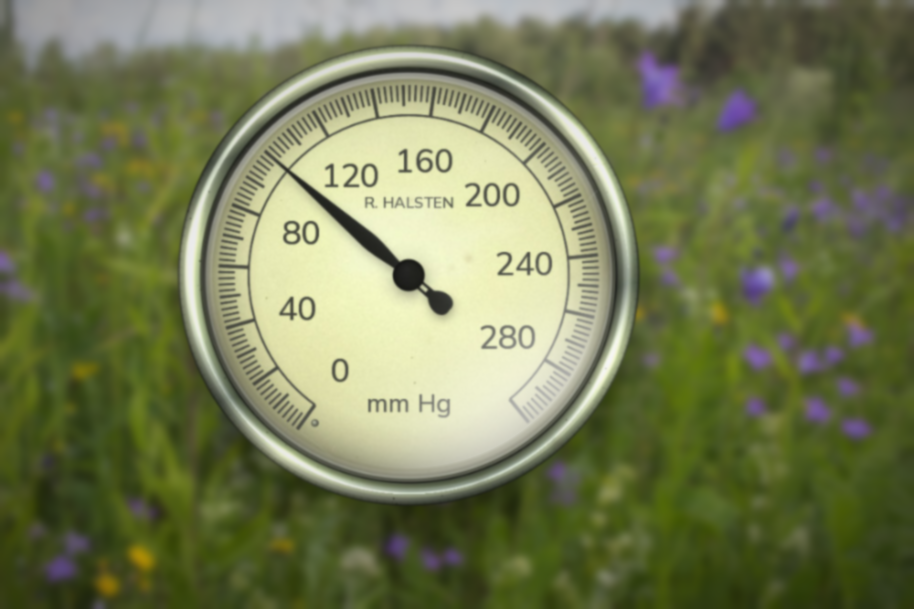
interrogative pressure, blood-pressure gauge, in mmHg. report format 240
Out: 100
